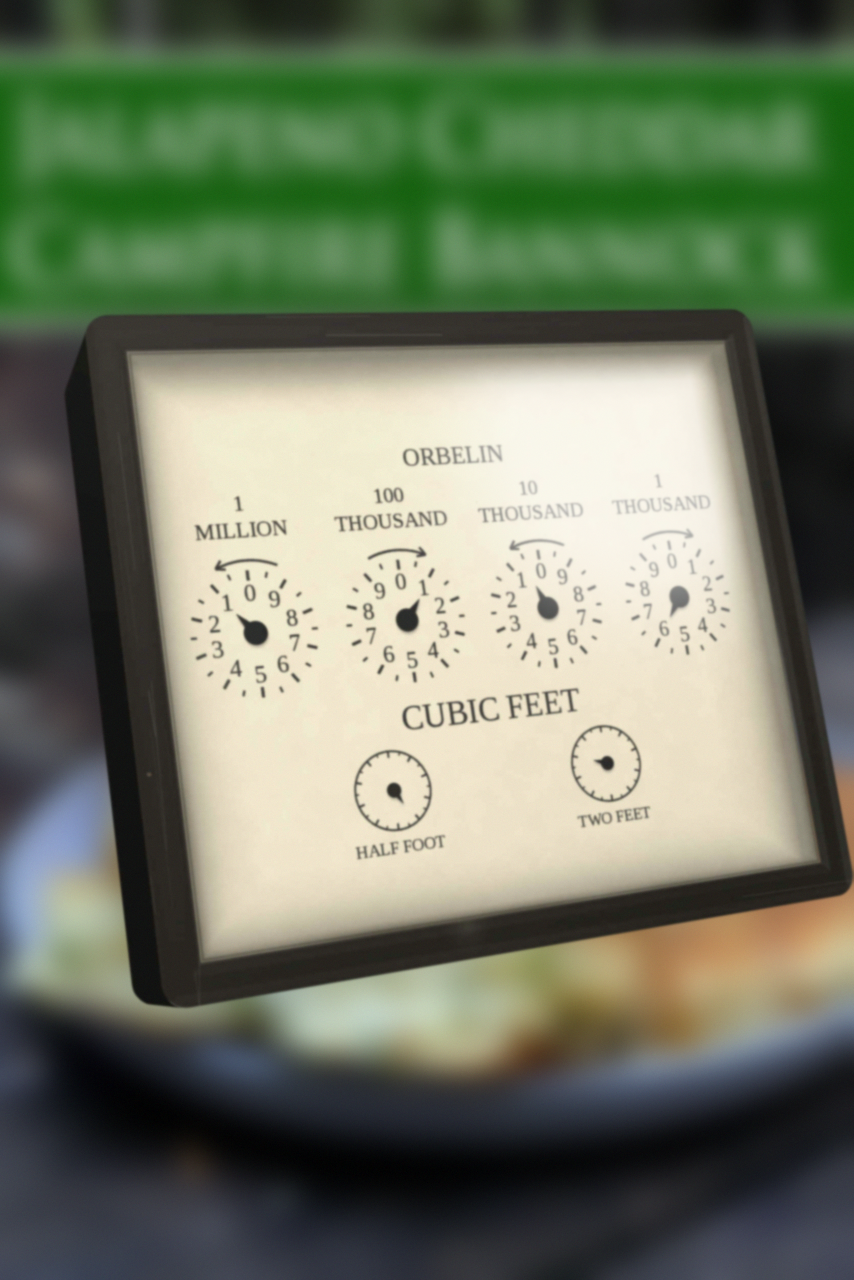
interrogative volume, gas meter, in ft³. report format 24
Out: 110600
